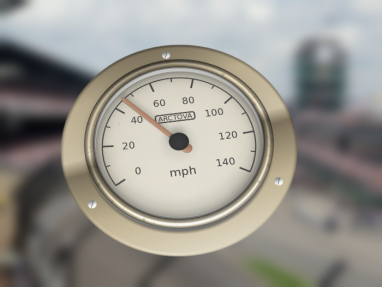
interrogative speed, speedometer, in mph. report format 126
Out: 45
